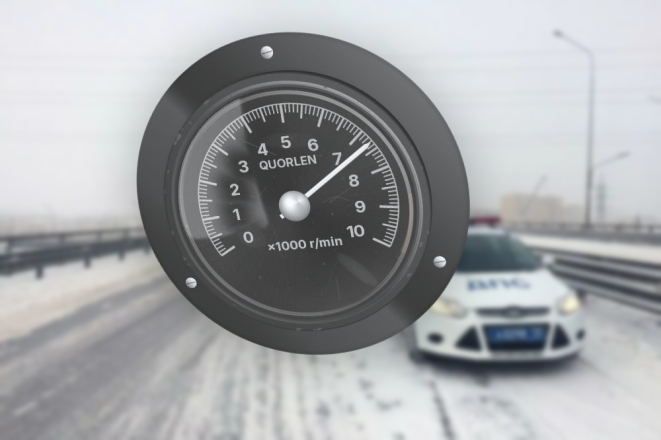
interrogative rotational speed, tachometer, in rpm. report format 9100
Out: 7300
